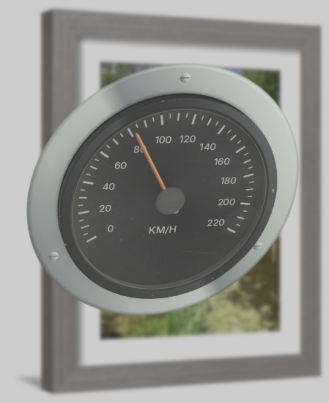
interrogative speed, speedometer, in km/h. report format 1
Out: 82.5
